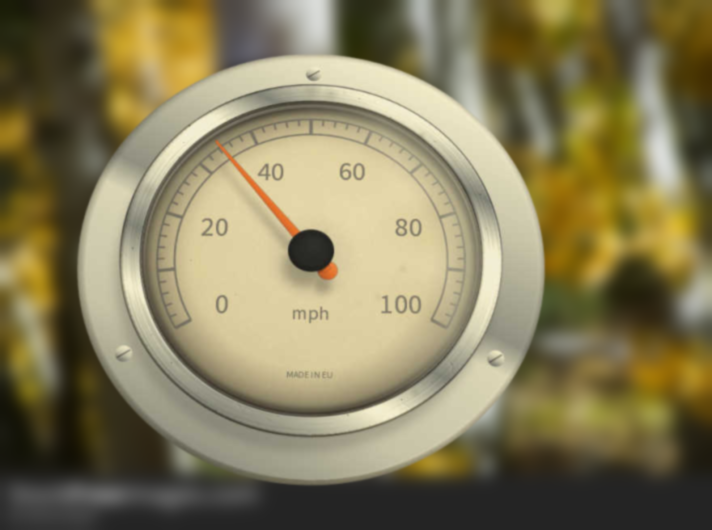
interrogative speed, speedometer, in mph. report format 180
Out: 34
